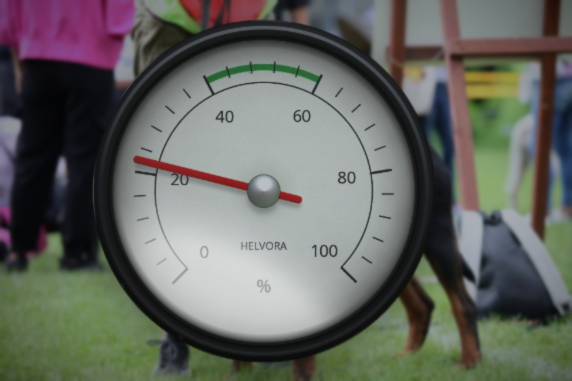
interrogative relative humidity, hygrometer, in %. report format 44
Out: 22
